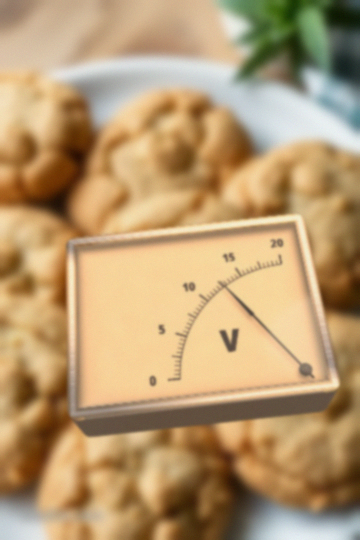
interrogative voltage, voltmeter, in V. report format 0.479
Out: 12.5
